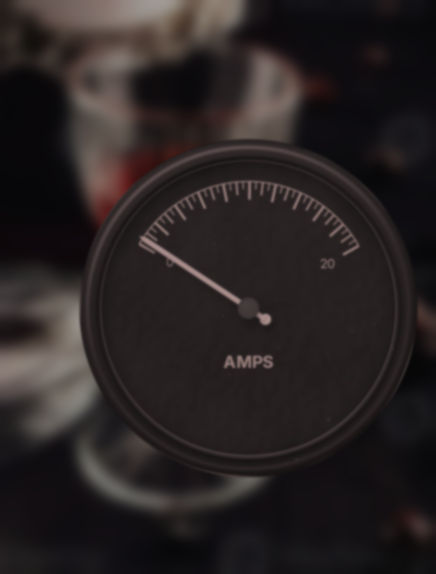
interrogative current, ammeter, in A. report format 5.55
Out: 0.5
